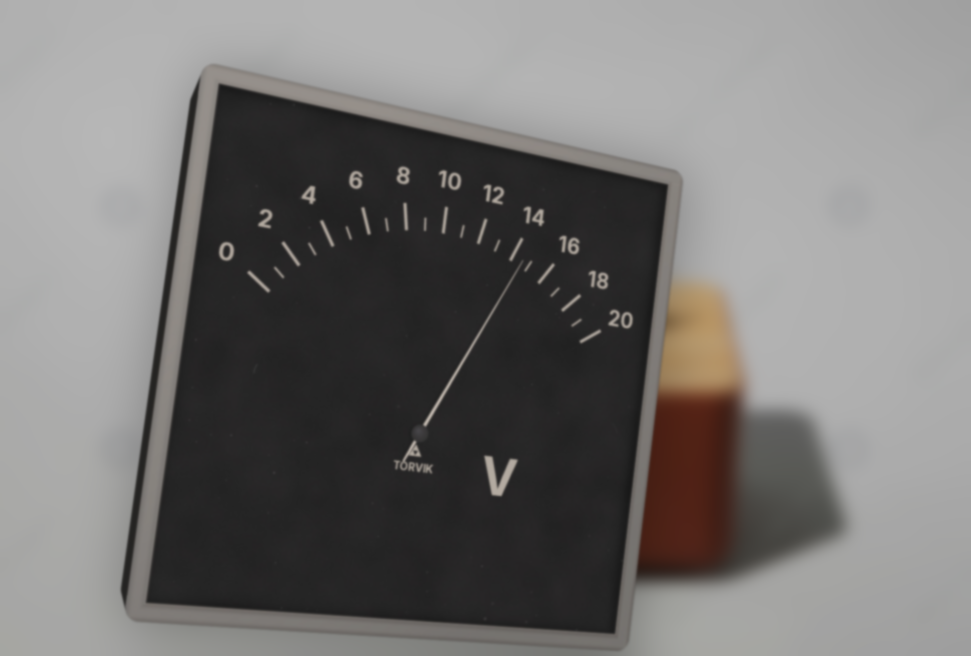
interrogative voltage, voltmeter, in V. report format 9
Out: 14.5
